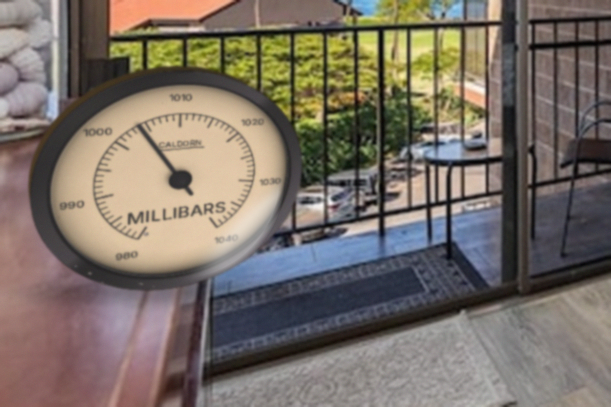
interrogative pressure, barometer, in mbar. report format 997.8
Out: 1004
